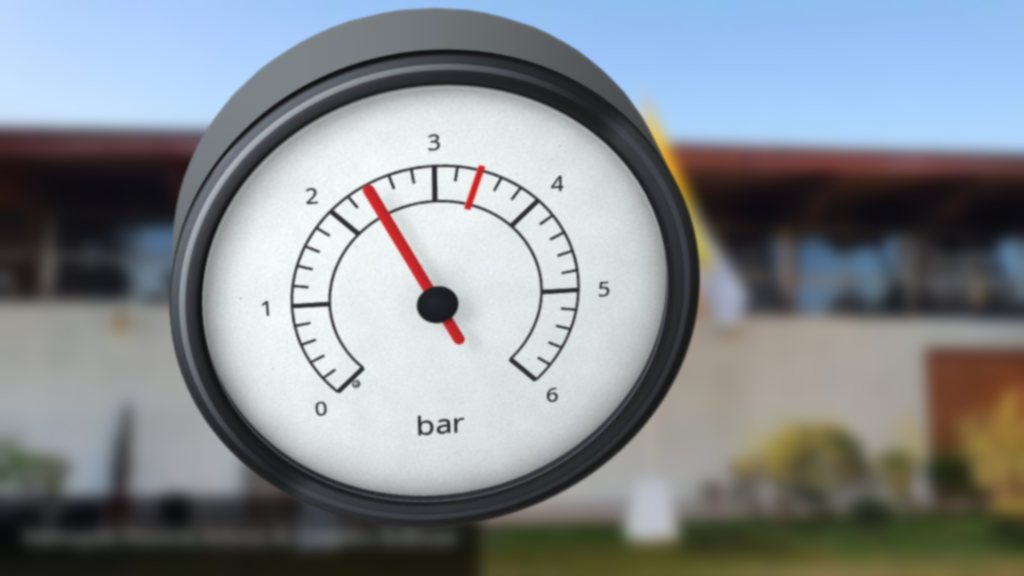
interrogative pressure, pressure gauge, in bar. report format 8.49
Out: 2.4
